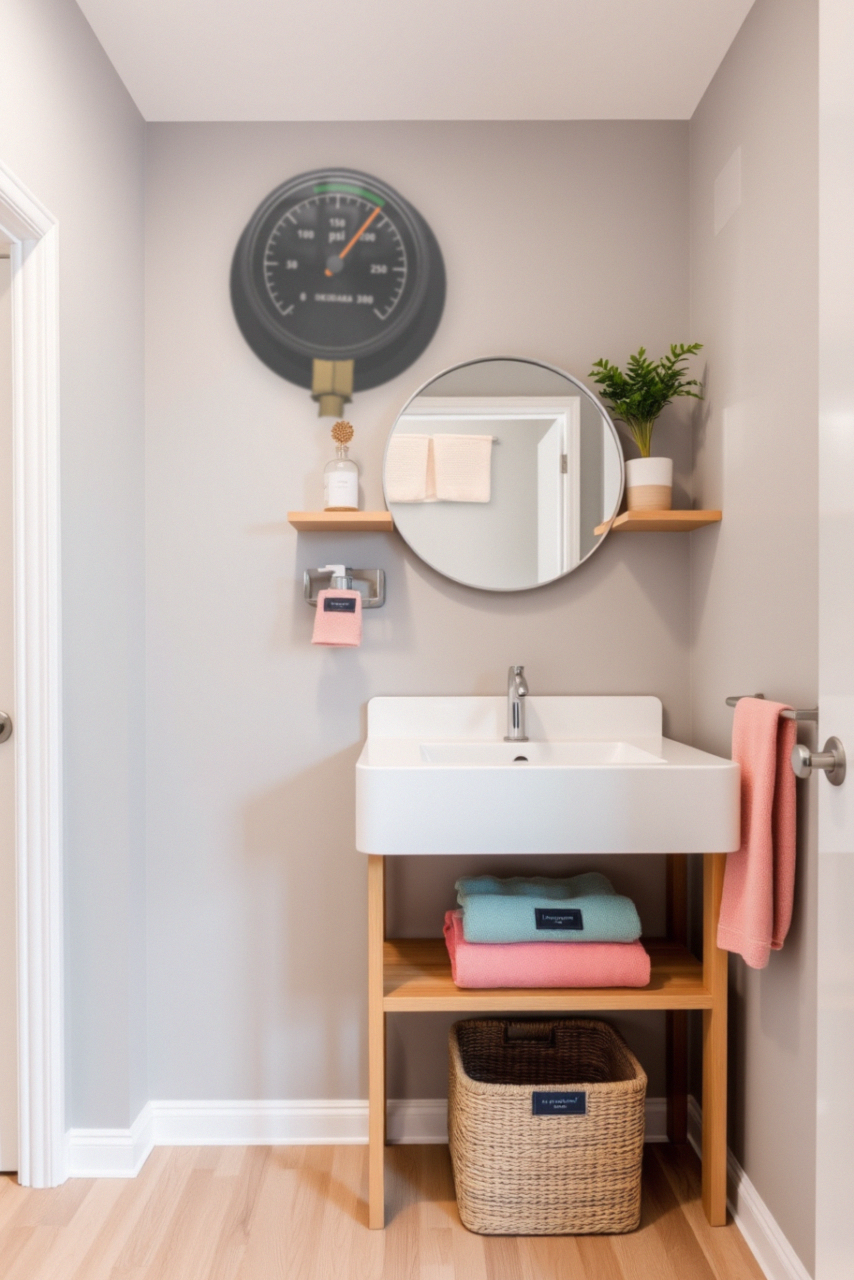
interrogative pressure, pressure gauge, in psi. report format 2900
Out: 190
